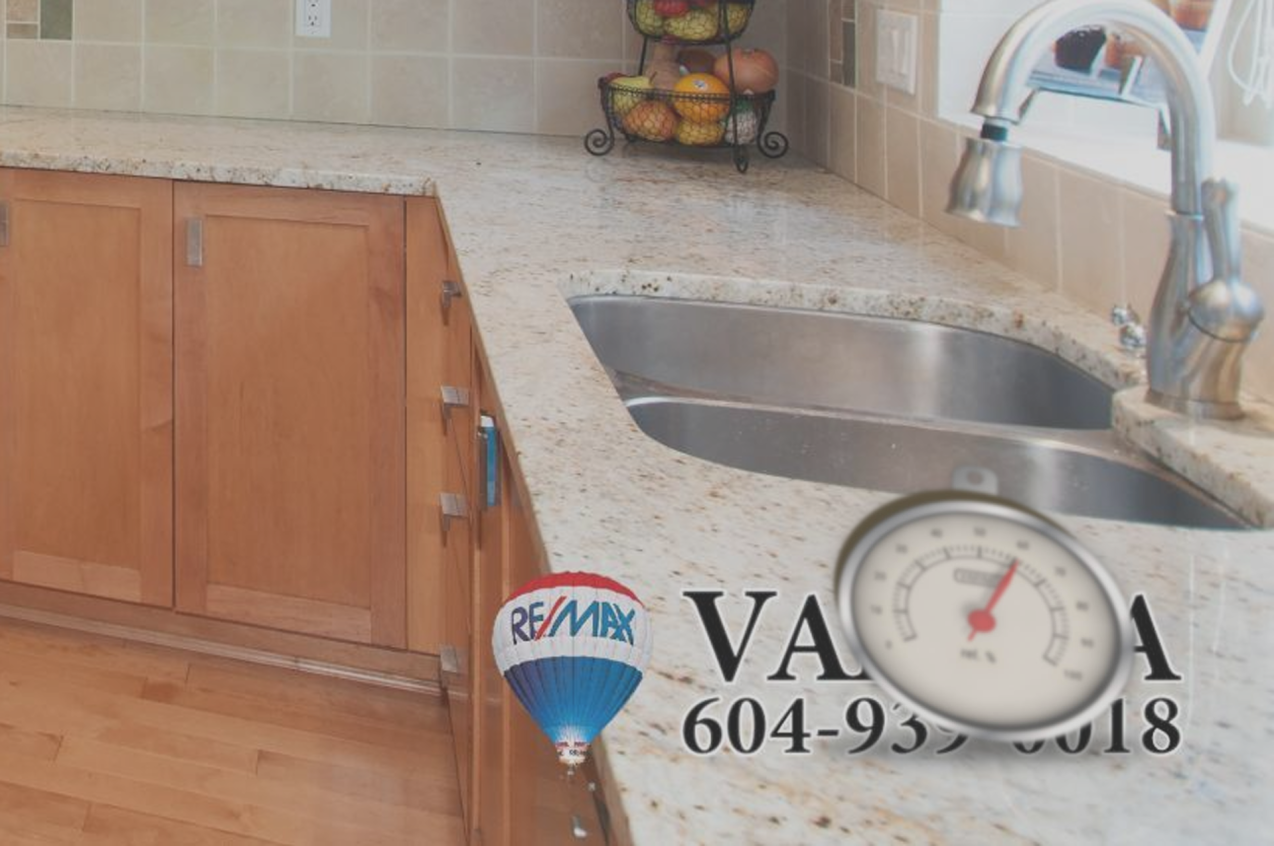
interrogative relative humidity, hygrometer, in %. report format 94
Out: 60
